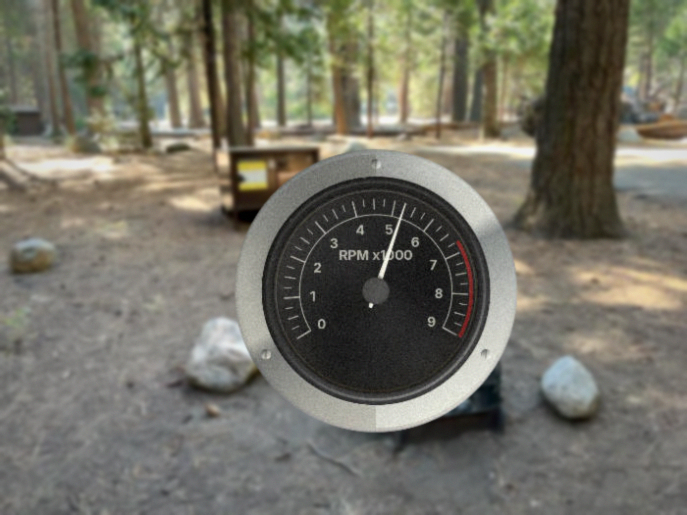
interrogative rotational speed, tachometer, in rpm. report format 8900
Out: 5250
